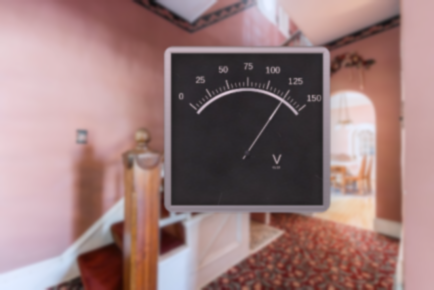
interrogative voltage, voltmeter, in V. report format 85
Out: 125
